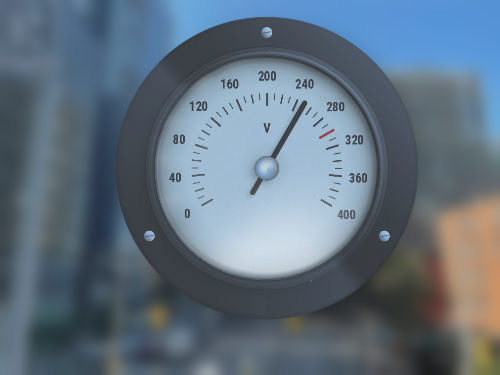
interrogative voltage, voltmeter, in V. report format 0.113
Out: 250
